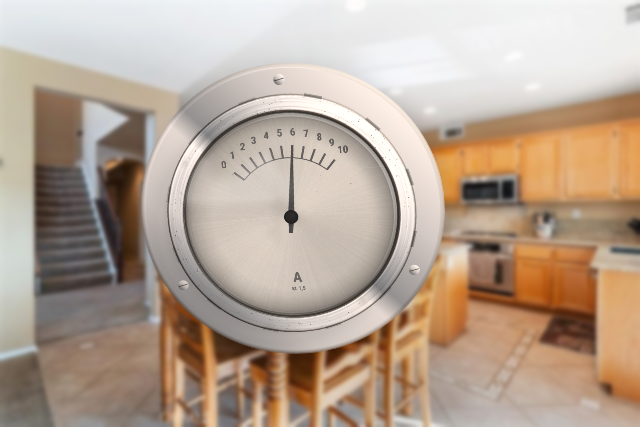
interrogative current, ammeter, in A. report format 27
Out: 6
